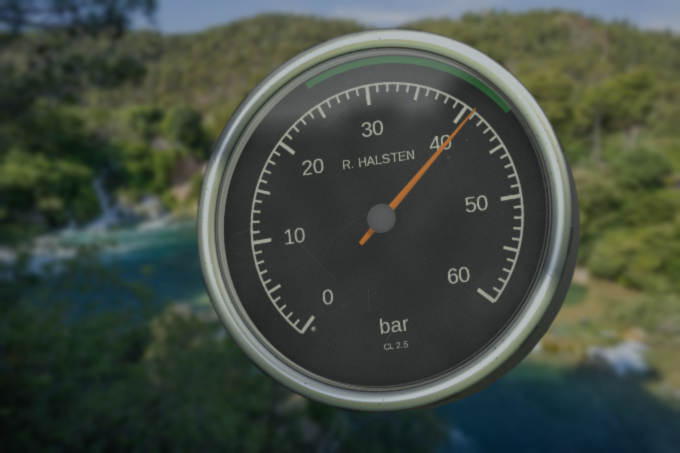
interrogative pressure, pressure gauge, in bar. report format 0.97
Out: 41
